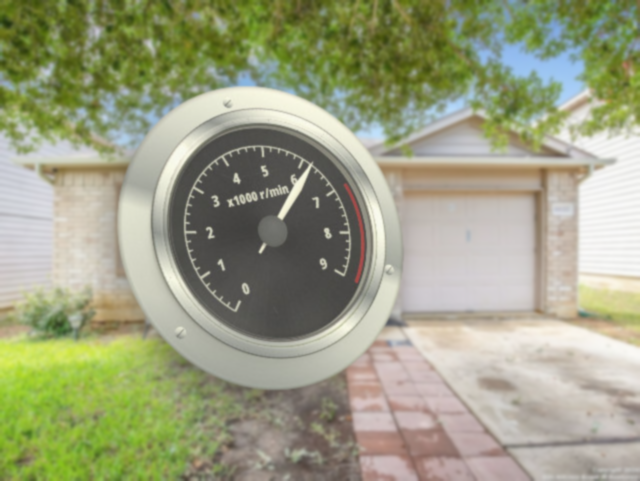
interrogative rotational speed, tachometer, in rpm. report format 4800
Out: 6200
